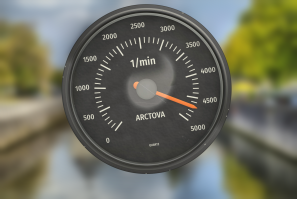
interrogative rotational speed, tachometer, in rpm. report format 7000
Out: 4700
